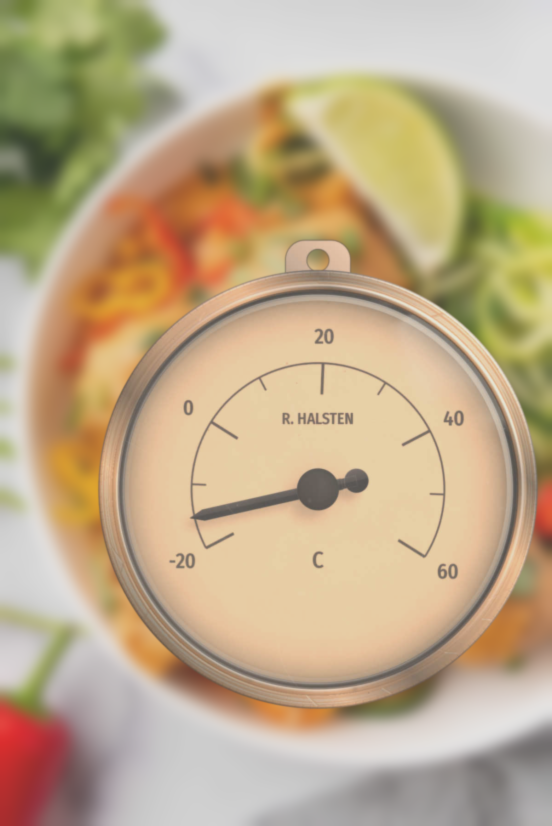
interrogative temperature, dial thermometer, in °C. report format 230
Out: -15
